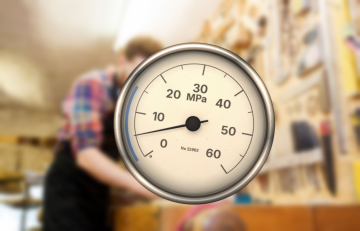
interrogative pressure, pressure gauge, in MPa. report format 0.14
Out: 5
